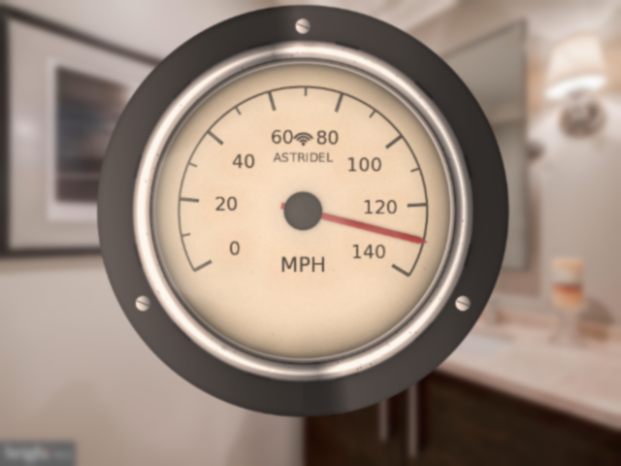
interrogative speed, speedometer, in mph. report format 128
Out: 130
